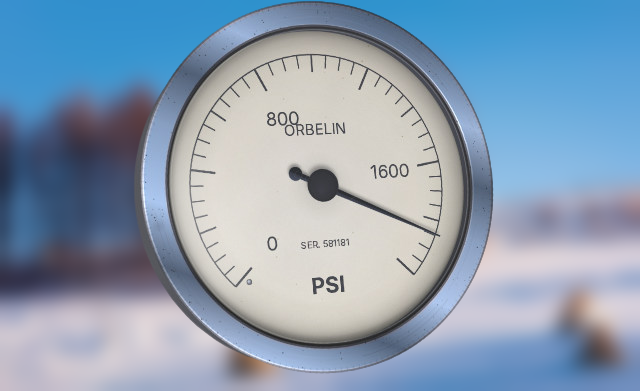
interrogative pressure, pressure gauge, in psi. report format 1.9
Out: 1850
